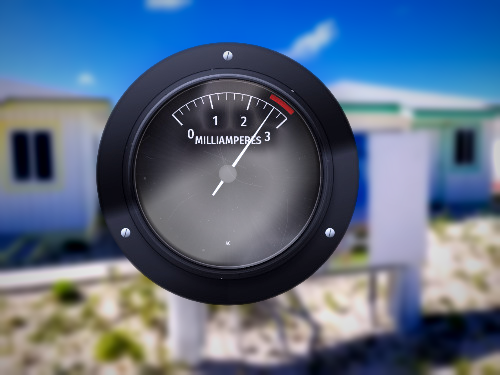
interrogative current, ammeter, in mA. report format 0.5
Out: 2.6
